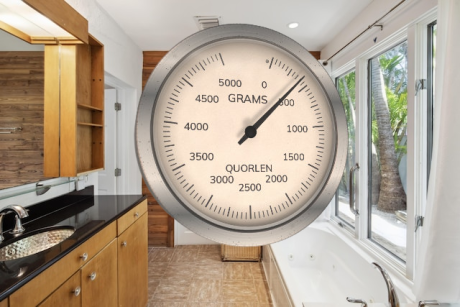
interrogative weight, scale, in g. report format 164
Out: 400
